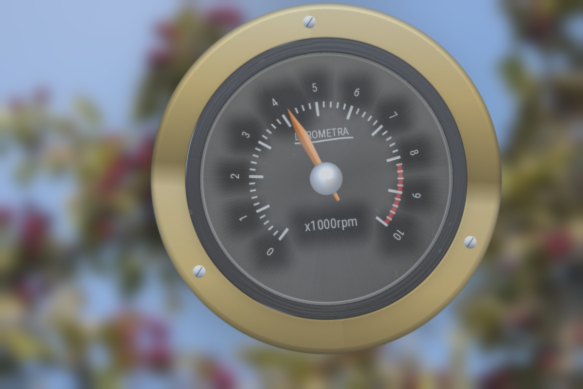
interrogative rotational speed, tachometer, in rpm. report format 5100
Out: 4200
